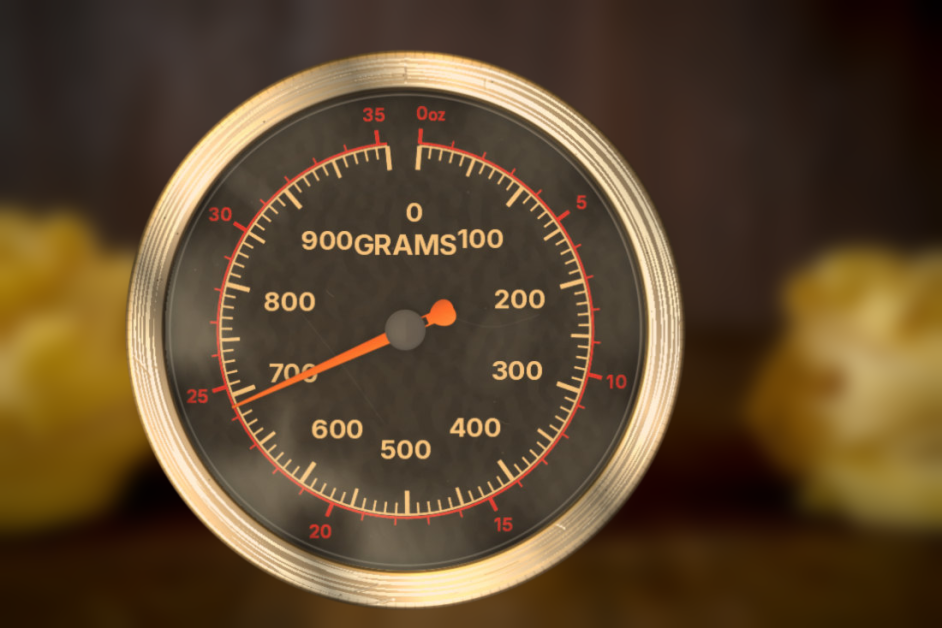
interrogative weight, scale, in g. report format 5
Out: 690
